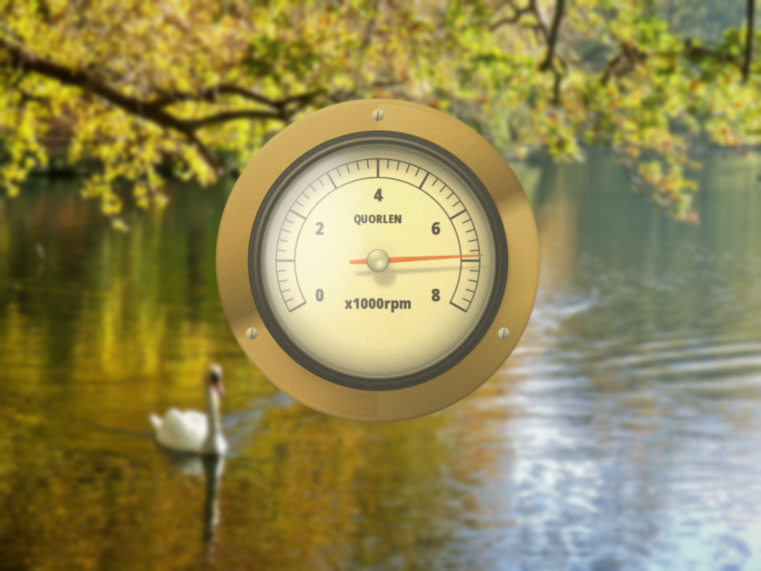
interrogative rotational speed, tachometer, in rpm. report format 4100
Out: 6900
